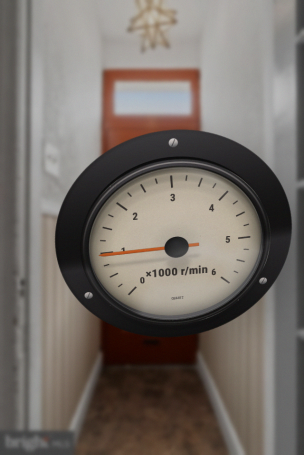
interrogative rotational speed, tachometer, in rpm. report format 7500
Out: 1000
